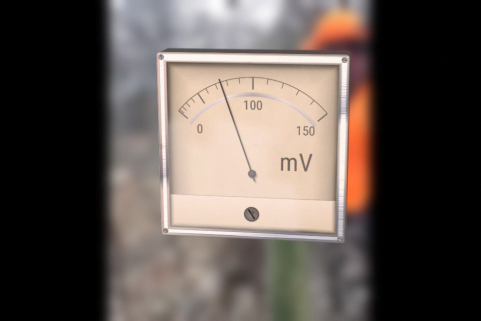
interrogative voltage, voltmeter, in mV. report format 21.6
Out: 75
